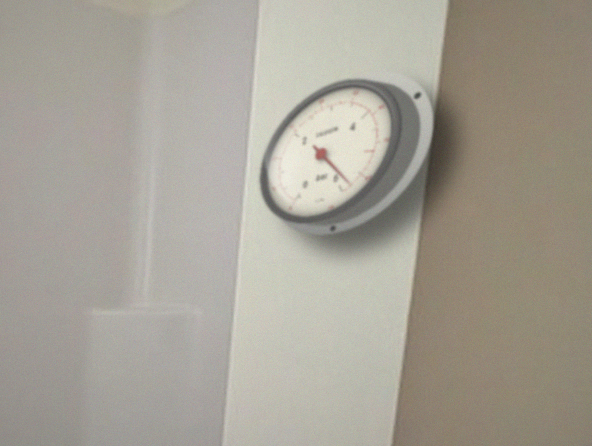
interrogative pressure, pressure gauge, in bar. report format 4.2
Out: 5.75
